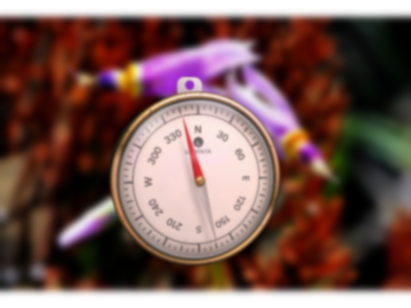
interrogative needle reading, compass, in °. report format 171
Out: 345
